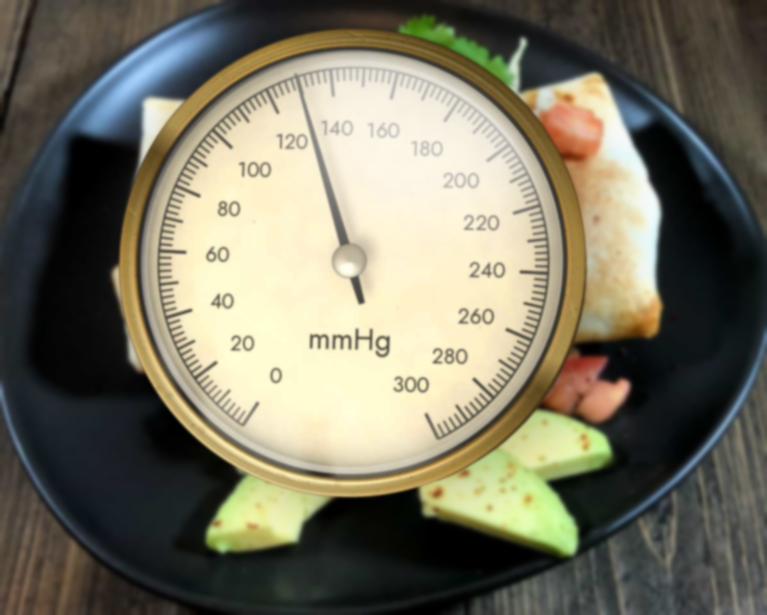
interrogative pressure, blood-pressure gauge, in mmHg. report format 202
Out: 130
